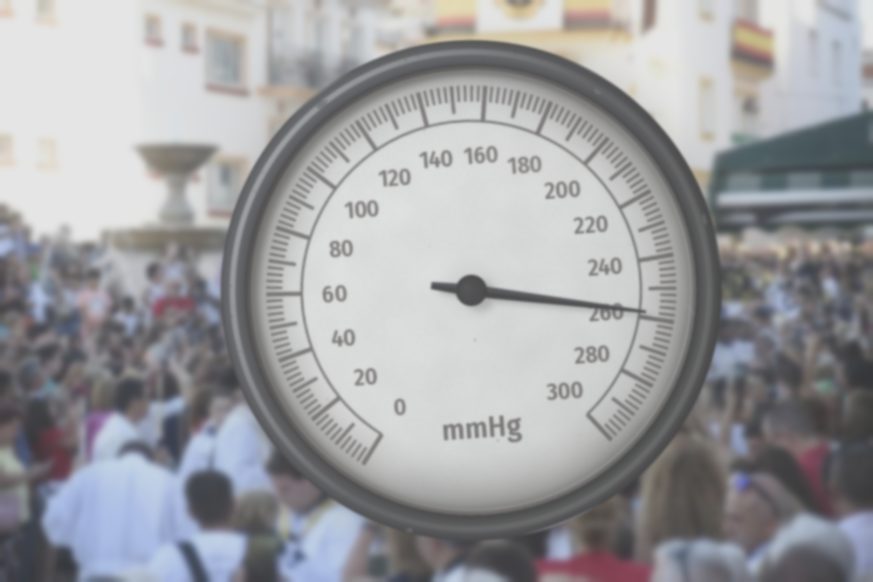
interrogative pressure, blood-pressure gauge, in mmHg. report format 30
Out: 258
